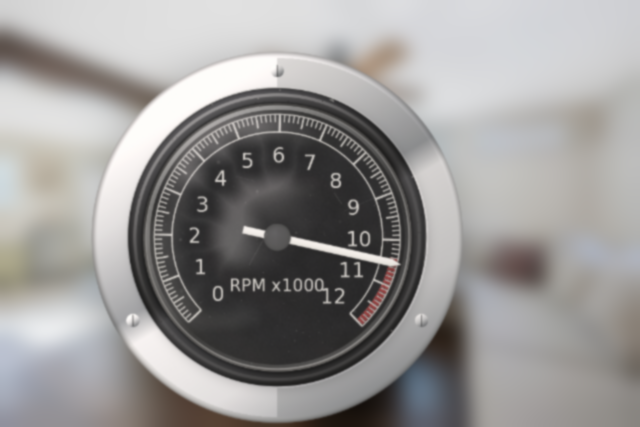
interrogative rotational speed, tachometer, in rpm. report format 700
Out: 10500
